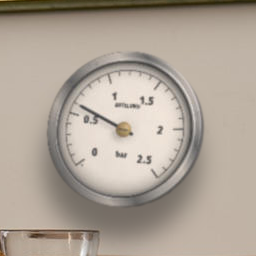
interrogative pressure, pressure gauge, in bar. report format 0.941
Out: 0.6
